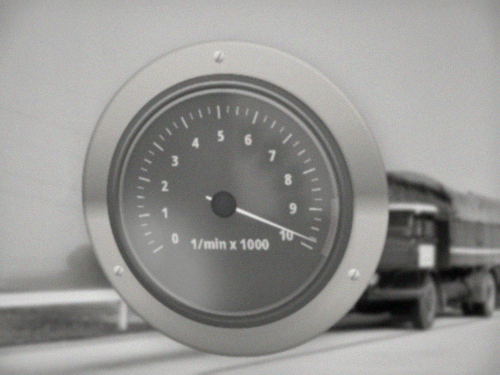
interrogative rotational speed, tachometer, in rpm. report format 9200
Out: 9750
